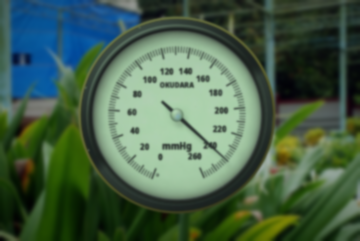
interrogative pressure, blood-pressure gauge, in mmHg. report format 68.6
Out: 240
